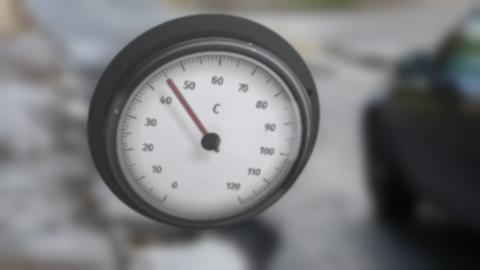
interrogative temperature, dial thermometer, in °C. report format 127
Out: 45
